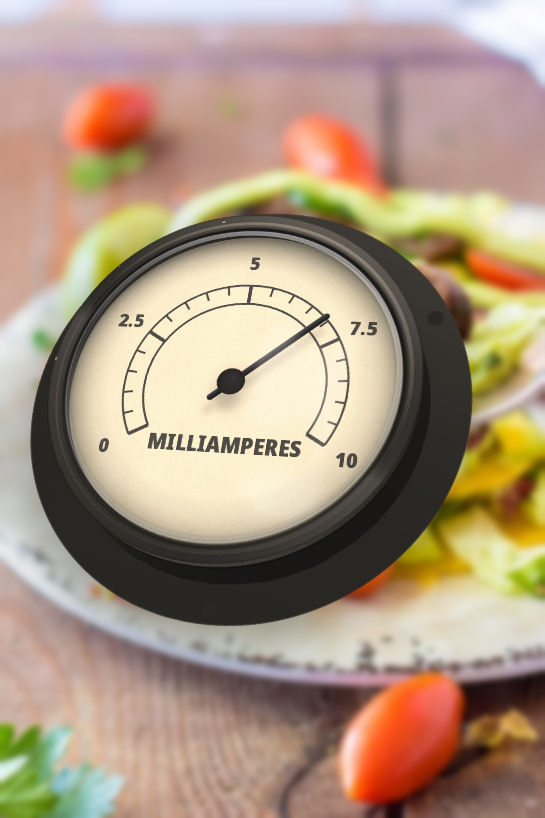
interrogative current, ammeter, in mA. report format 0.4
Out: 7
